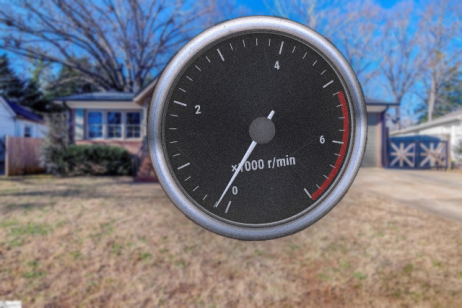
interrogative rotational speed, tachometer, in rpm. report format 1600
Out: 200
